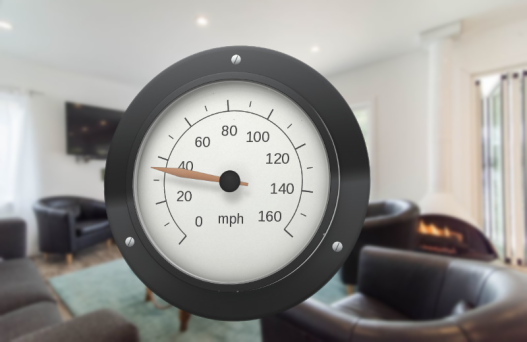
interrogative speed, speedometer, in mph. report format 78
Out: 35
